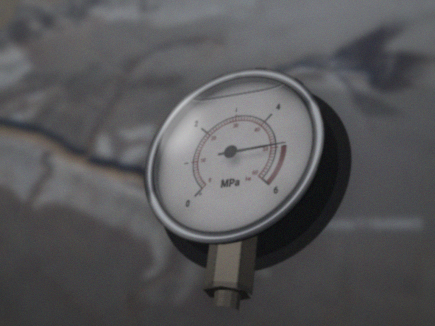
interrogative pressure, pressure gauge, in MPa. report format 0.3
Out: 5
